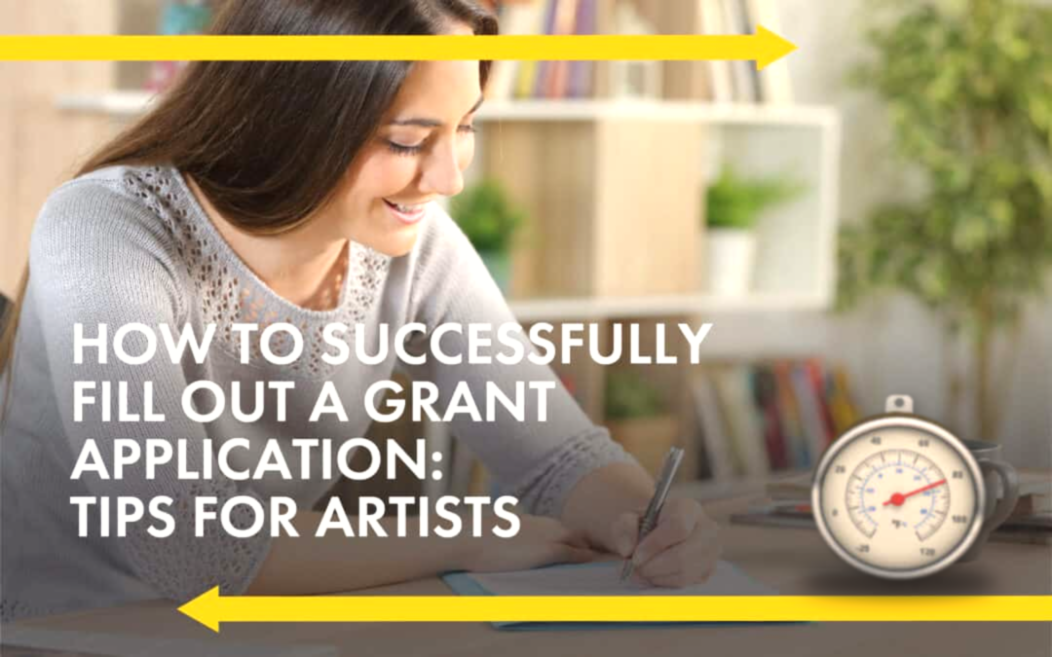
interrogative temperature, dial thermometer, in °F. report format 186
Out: 80
